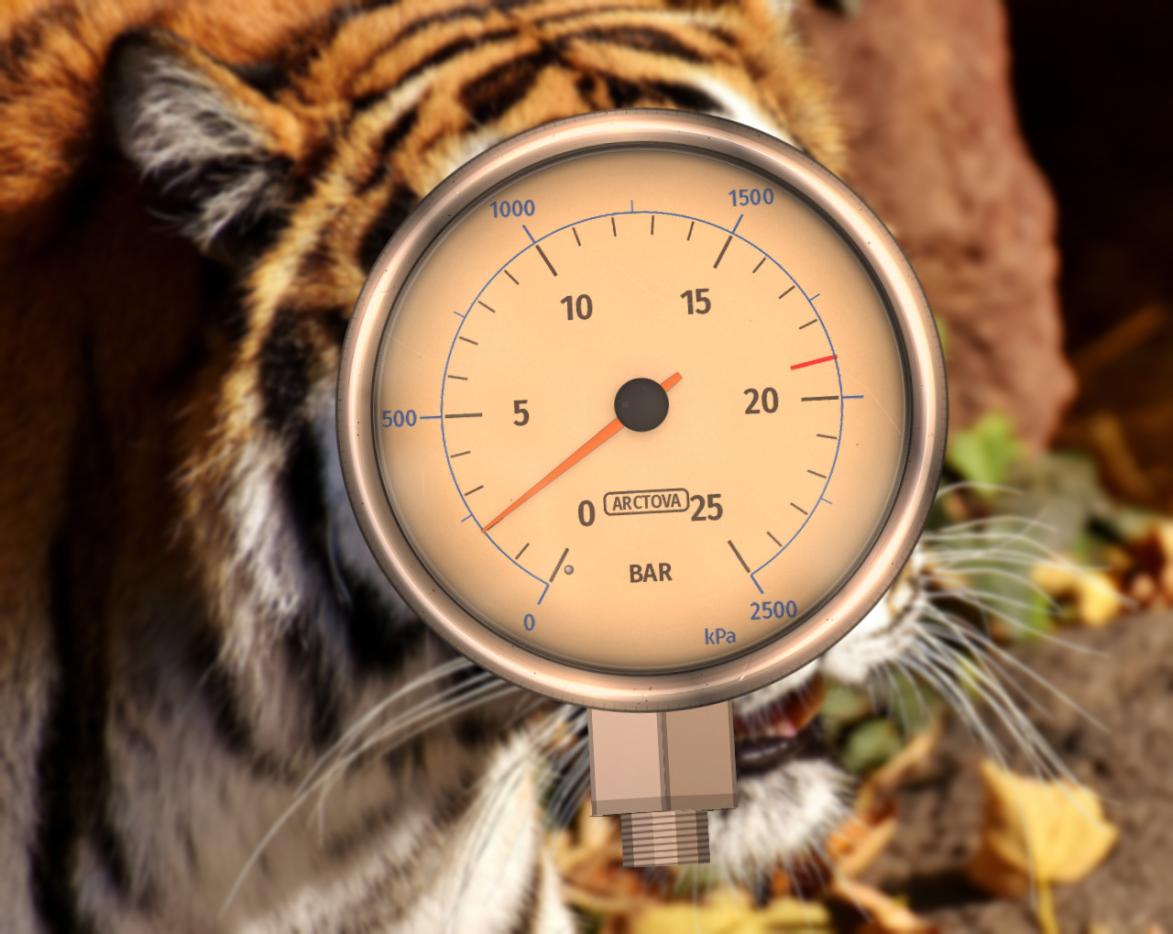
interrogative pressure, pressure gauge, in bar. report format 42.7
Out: 2
